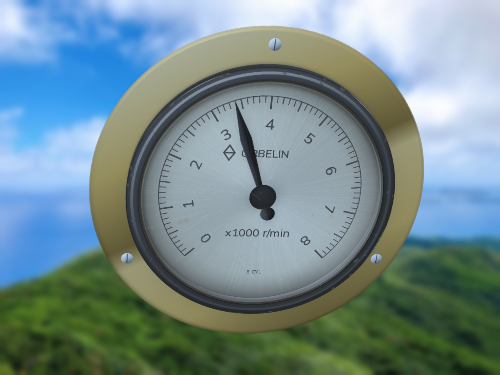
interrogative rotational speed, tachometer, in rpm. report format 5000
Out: 3400
